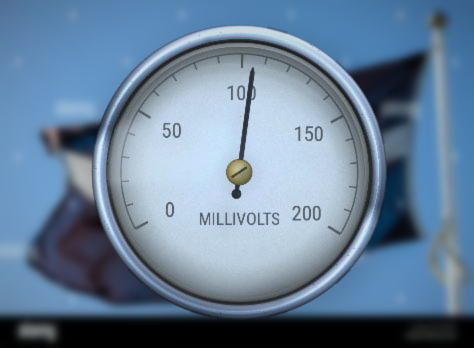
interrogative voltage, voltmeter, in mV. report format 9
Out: 105
